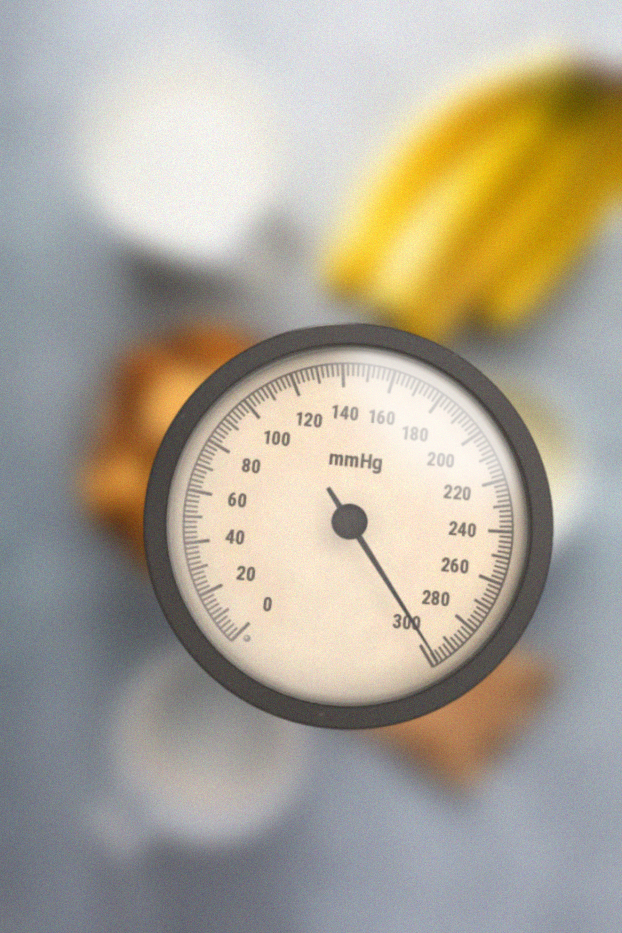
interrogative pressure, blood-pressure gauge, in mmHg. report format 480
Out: 298
